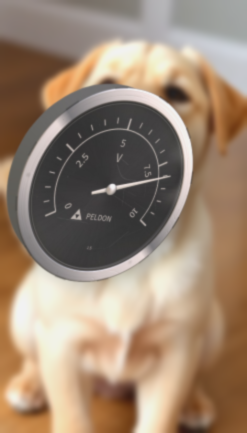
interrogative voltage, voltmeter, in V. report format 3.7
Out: 8
